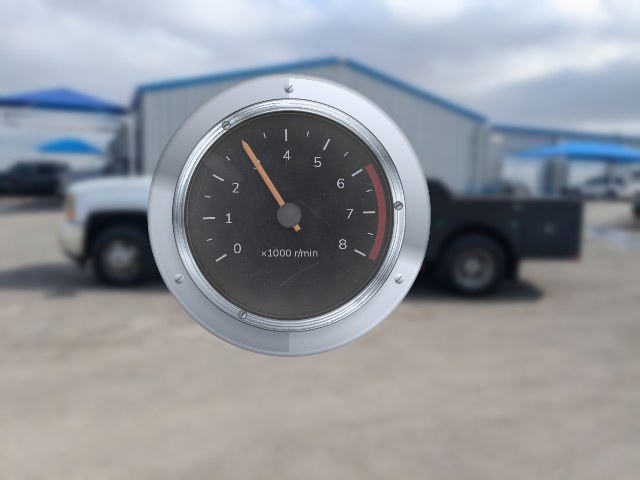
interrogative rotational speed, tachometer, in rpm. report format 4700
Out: 3000
